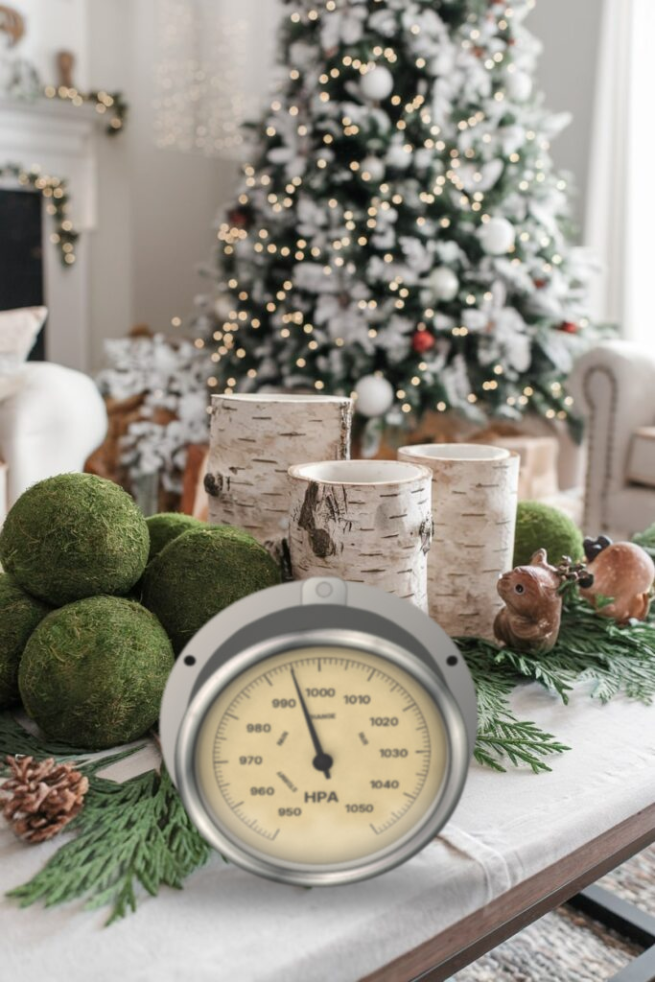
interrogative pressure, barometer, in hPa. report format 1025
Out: 995
